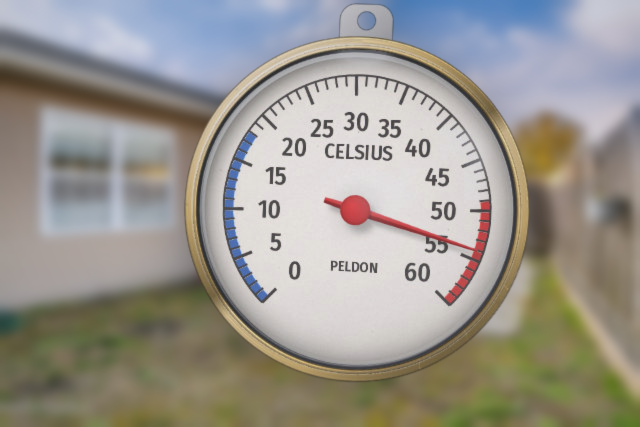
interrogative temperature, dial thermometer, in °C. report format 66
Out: 54
